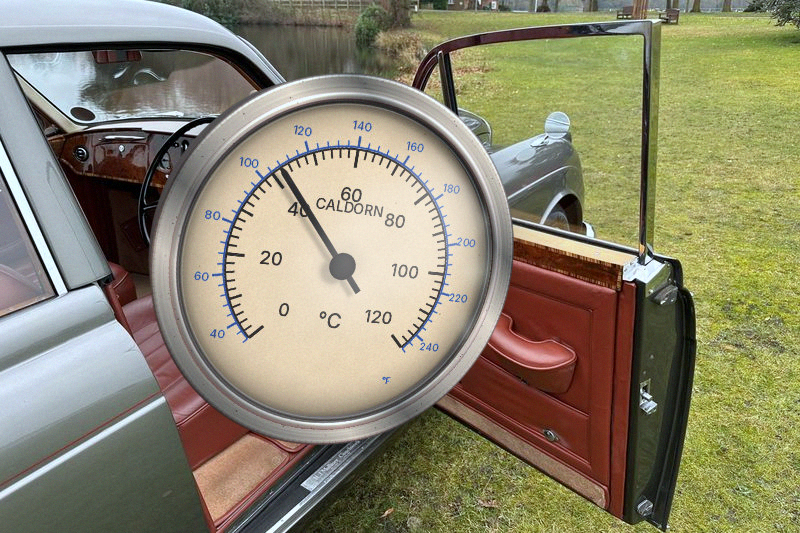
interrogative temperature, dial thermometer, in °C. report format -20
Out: 42
